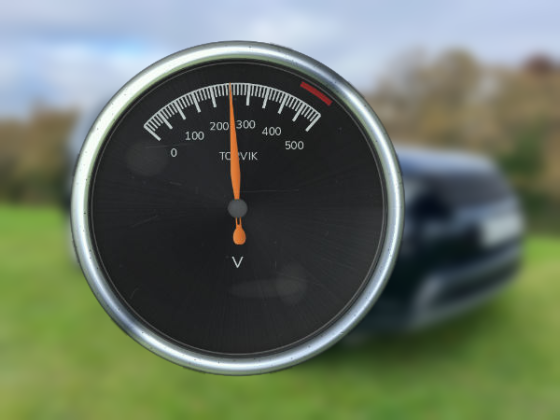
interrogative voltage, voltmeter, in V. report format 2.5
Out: 250
